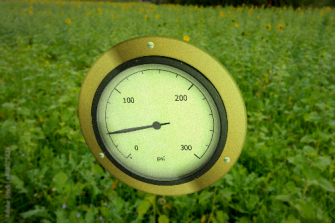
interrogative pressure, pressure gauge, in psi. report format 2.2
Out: 40
